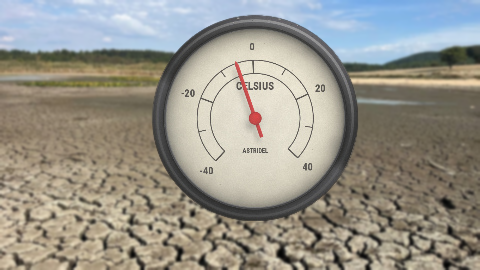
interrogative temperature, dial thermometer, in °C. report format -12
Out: -5
